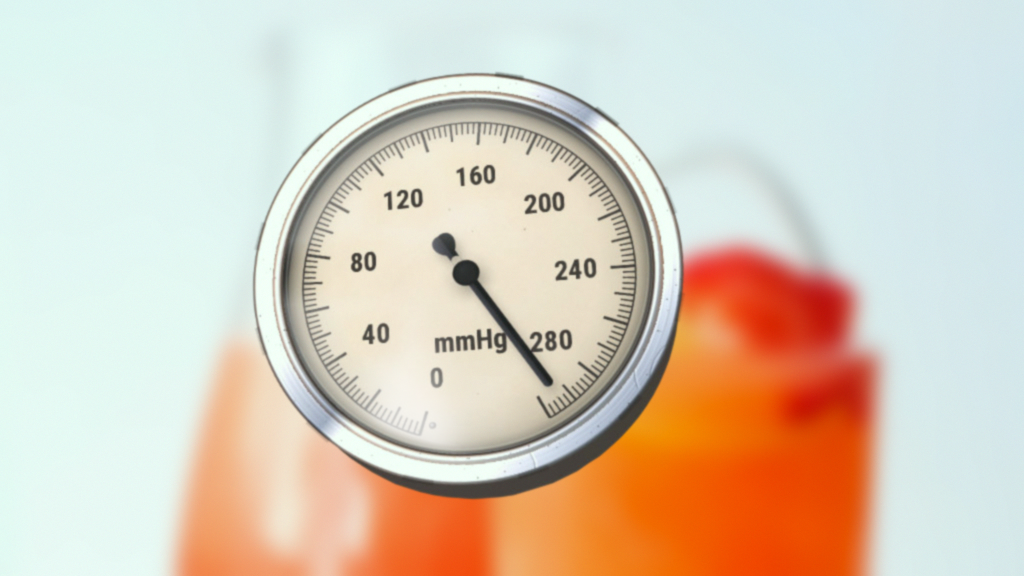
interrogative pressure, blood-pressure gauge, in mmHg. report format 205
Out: 294
